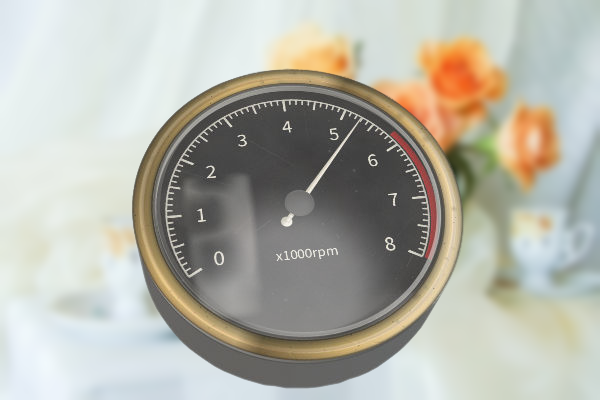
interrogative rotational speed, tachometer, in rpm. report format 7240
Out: 5300
